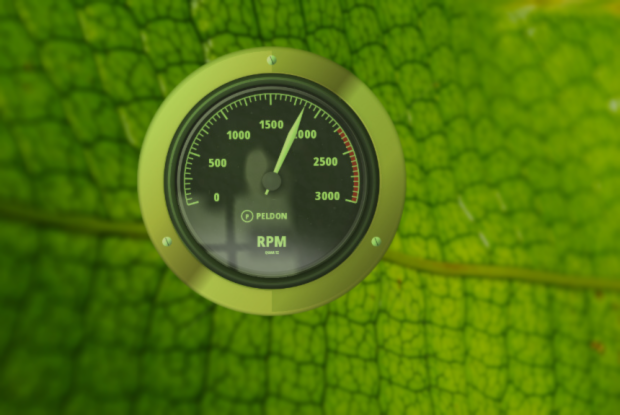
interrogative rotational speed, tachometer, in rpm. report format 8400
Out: 1850
